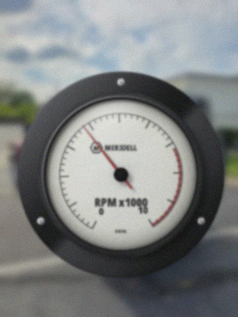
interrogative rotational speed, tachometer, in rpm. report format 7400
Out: 3800
